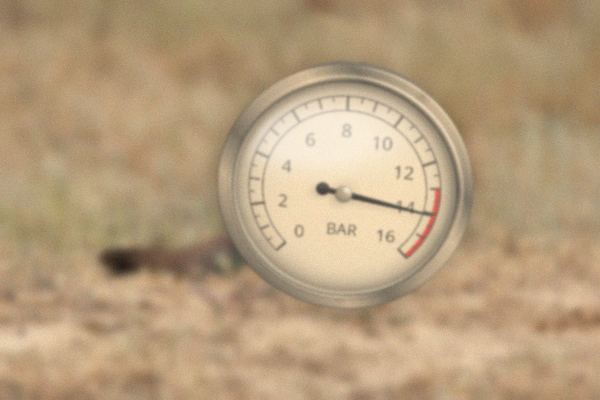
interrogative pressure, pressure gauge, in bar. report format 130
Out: 14
